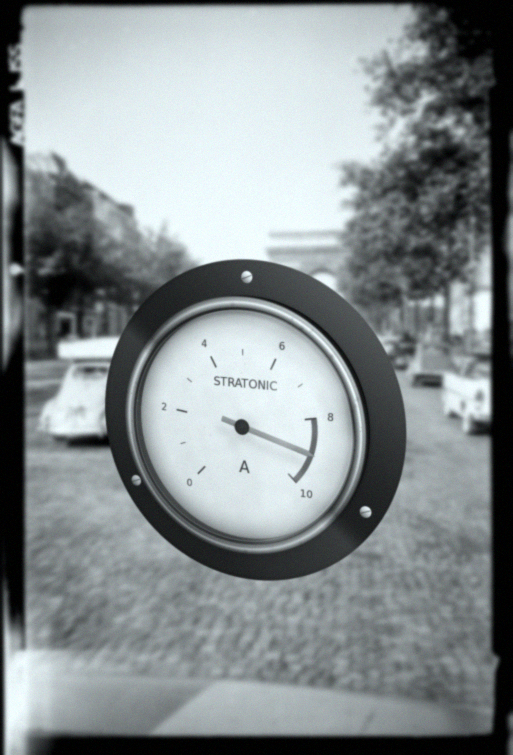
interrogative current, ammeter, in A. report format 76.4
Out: 9
